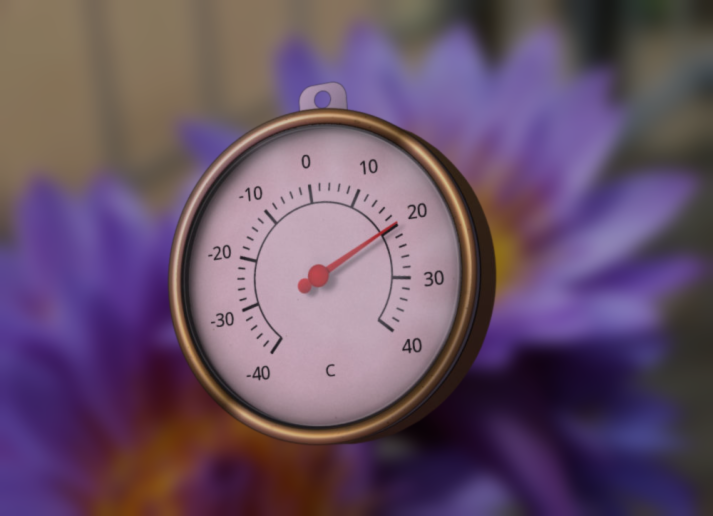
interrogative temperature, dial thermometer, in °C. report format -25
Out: 20
